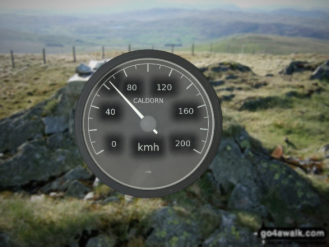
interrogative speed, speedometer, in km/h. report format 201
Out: 65
